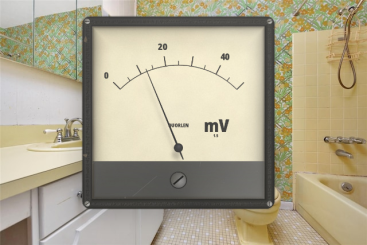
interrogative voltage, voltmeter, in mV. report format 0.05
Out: 12.5
